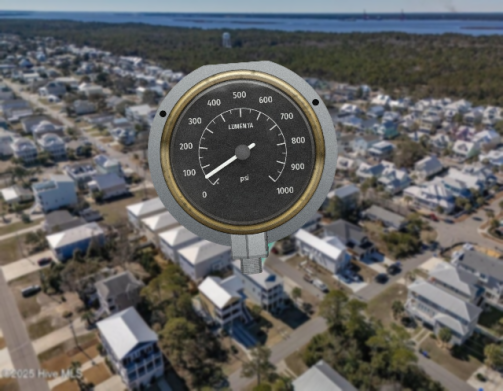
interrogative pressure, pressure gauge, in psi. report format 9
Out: 50
